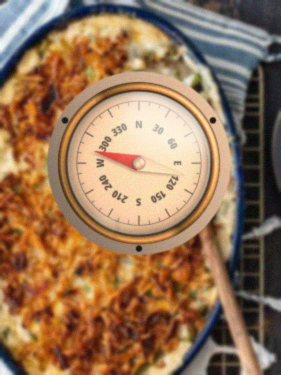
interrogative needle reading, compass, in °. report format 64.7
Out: 285
